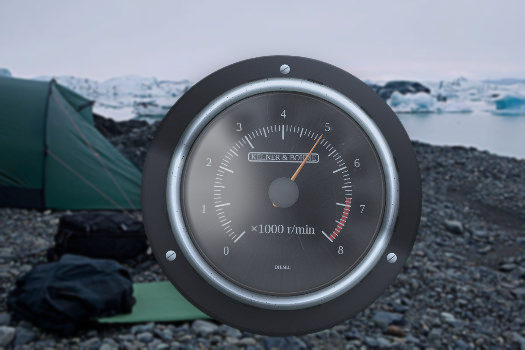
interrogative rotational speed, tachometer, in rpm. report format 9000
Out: 5000
